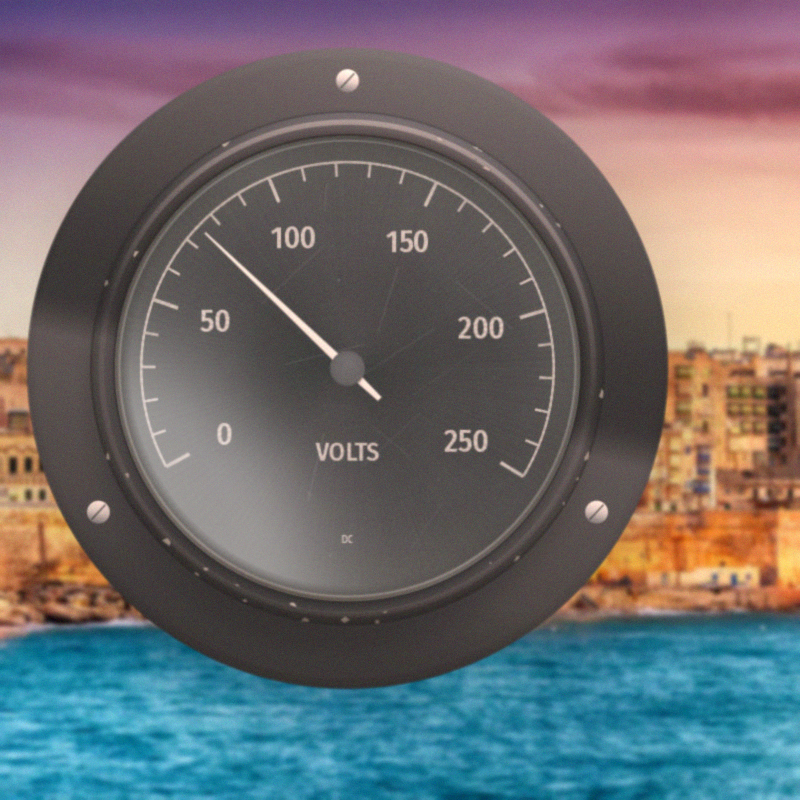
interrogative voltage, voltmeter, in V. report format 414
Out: 75
